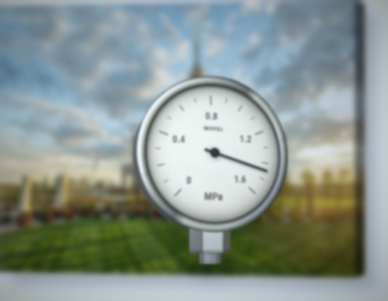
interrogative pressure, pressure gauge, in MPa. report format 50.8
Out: 1.45
